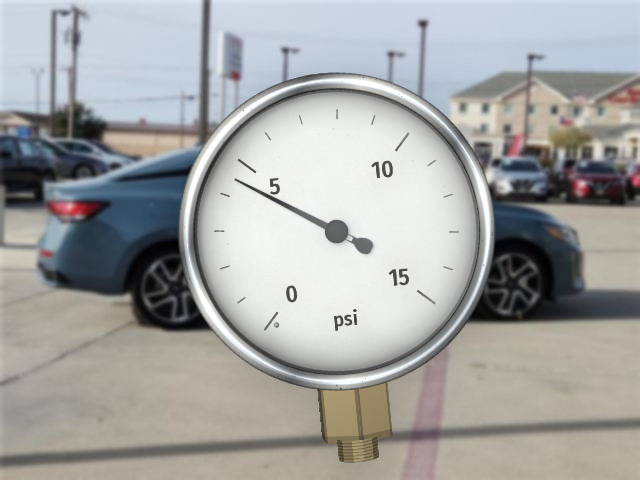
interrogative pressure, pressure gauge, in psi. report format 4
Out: 4.5
